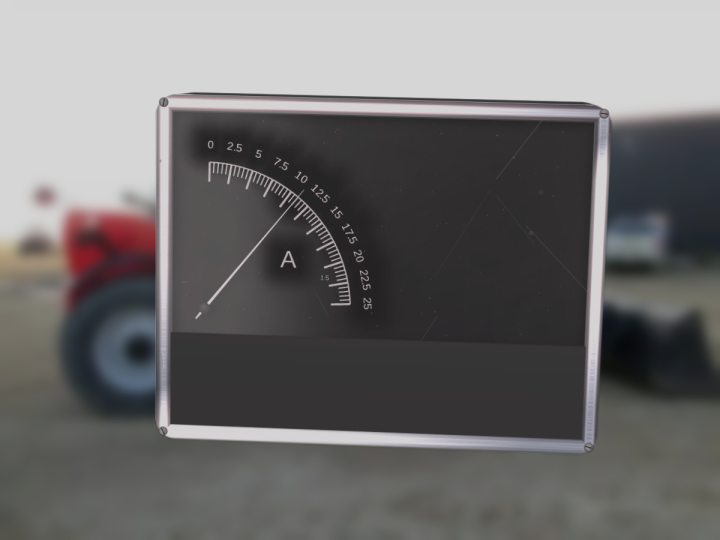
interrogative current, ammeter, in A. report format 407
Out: 11
